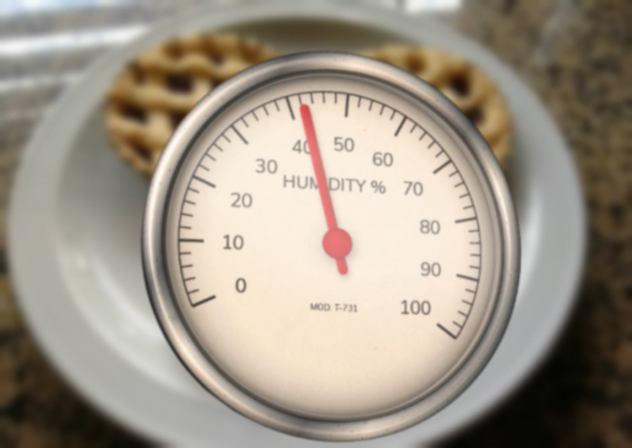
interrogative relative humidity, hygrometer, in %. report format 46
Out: 42
